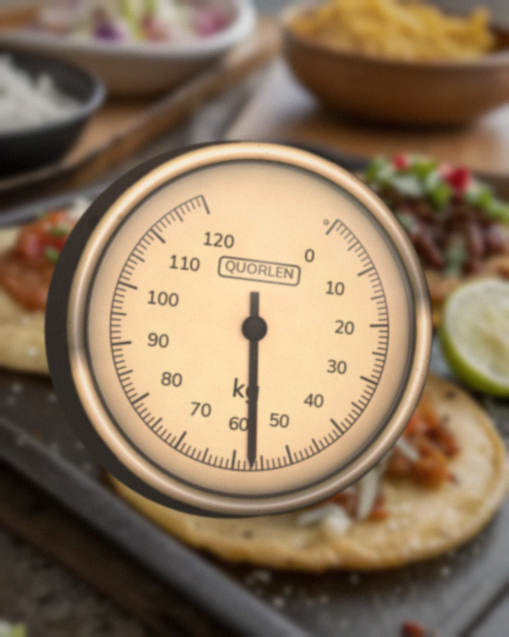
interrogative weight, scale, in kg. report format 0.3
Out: 57
